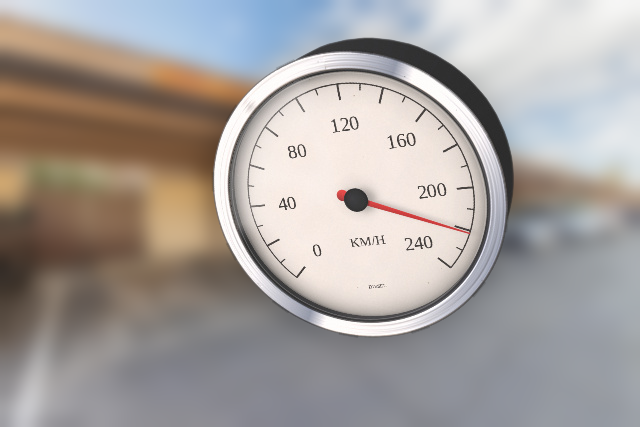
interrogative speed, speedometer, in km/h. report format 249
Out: 220
